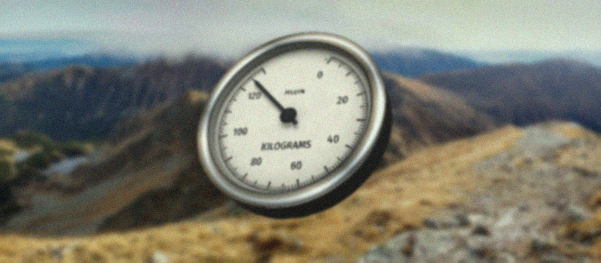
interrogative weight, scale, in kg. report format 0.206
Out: 125
